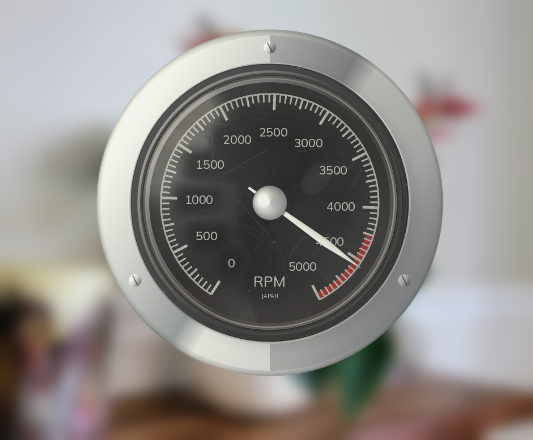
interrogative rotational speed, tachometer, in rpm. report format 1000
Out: 4550
